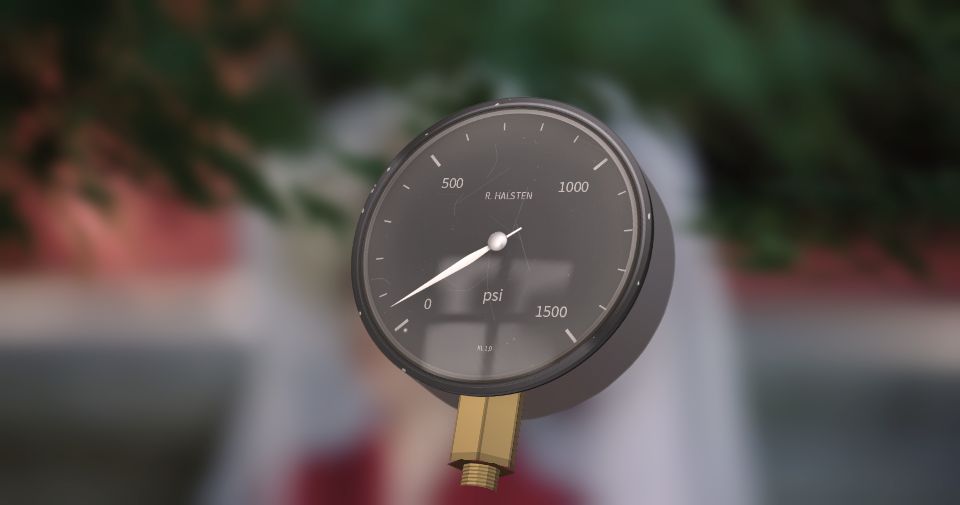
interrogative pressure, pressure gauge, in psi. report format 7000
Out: 50
